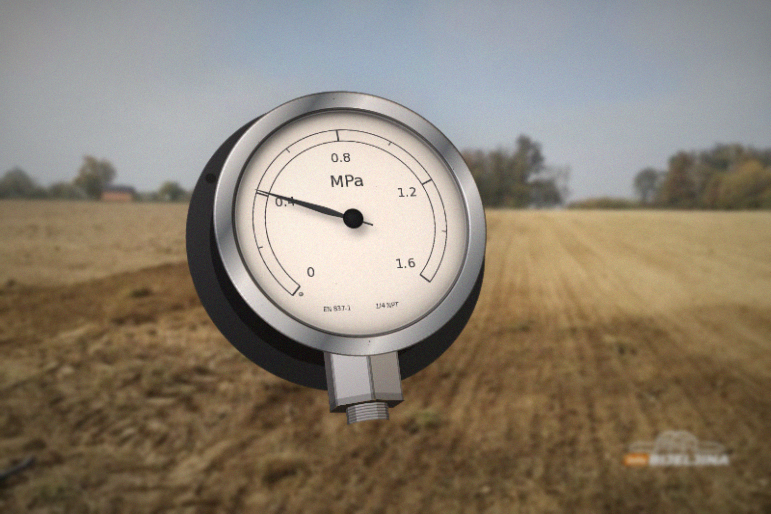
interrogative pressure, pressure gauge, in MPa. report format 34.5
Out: 0.4
